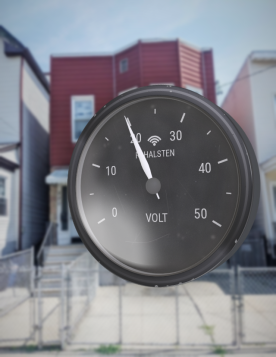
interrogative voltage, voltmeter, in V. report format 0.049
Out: 20
